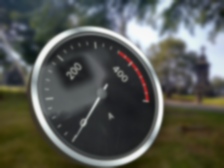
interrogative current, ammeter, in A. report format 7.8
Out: 0
